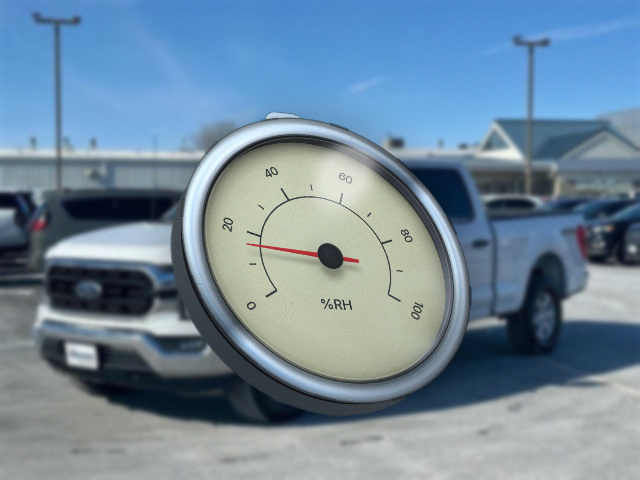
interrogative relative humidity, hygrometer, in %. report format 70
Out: 15
